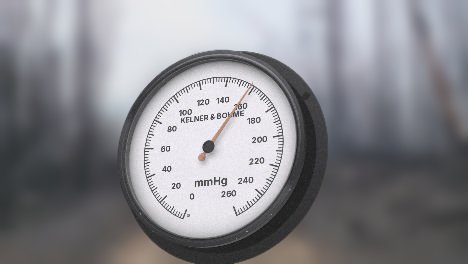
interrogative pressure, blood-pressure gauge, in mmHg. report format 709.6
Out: 160
